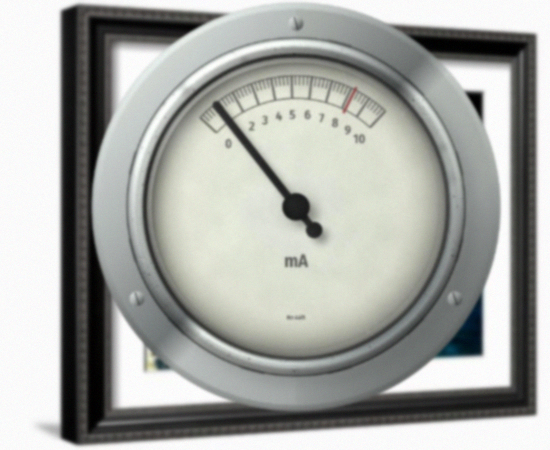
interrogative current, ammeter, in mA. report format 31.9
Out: 1
